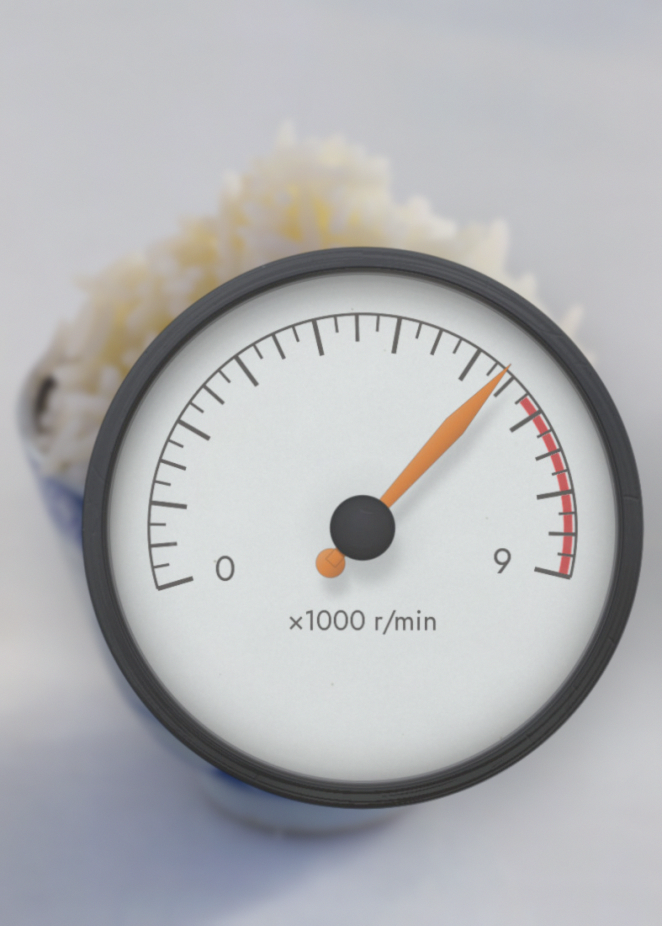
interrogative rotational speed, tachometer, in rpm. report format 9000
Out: 6375
